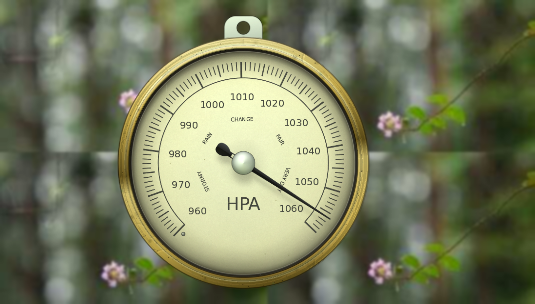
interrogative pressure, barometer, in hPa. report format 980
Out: 1056
